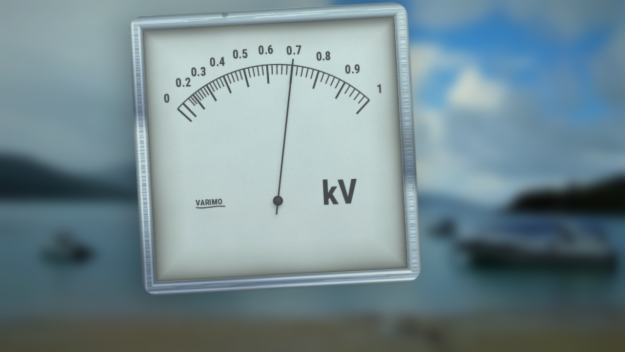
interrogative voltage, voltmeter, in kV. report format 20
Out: 0.7
